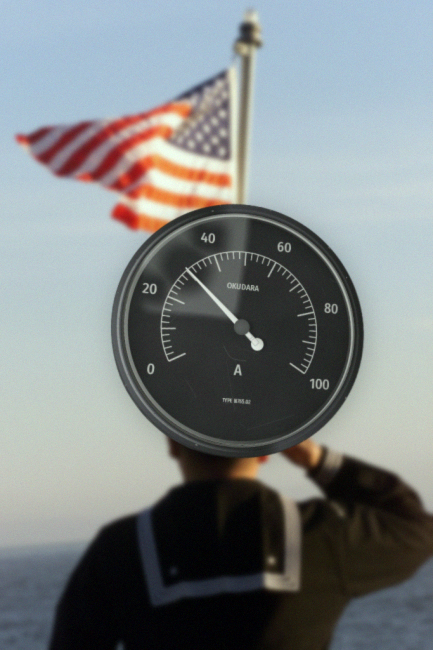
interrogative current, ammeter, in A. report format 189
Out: 30
